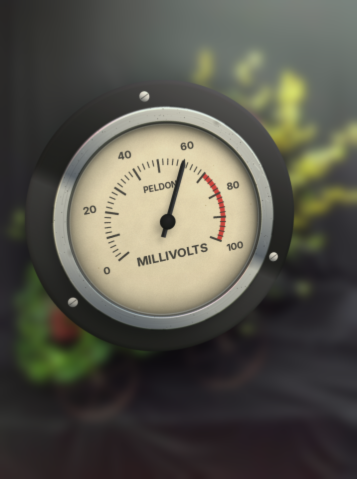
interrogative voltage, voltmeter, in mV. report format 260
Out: 60
